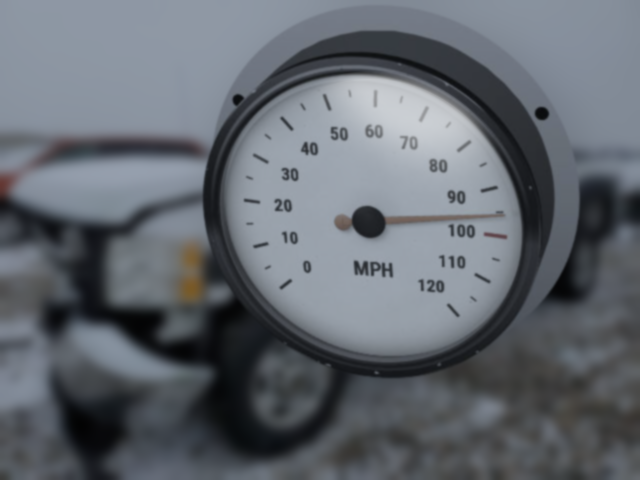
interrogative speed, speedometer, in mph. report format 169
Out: 95
